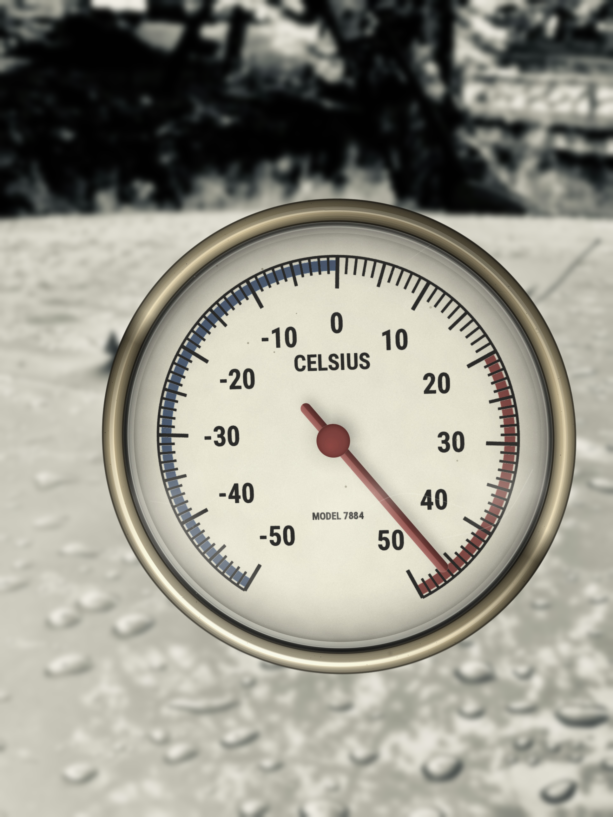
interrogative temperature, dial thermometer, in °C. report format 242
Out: 46
